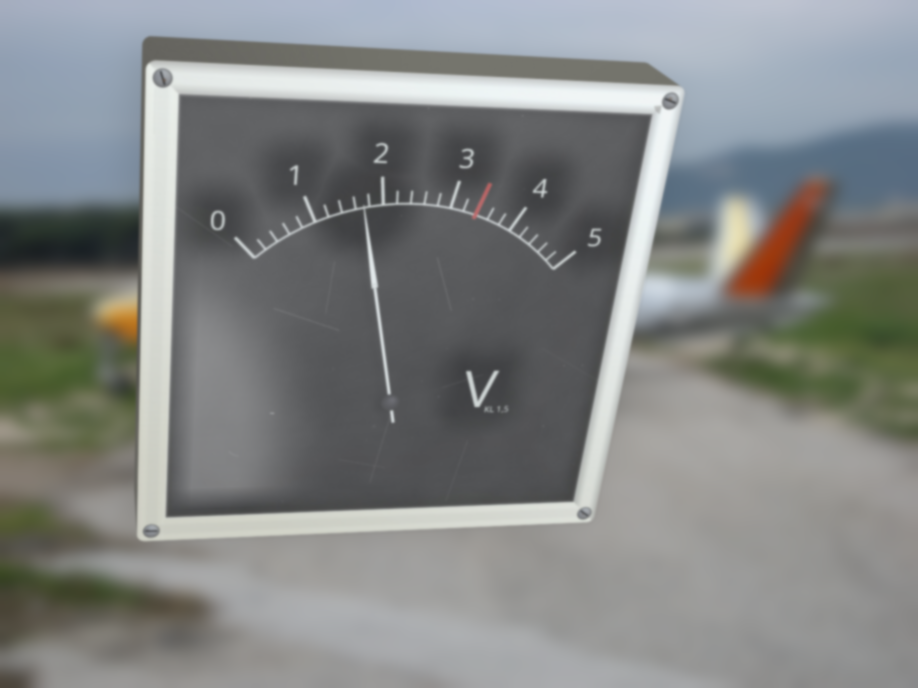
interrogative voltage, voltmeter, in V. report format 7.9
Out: 1.7
